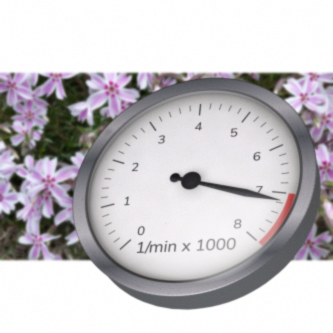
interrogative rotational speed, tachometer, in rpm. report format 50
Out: 7200
